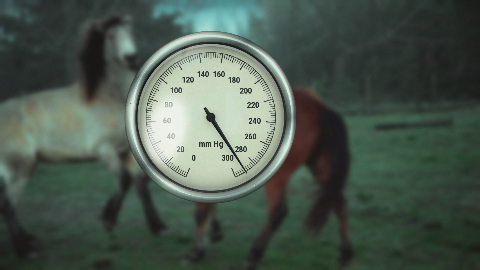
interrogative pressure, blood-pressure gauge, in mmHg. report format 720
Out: 290
